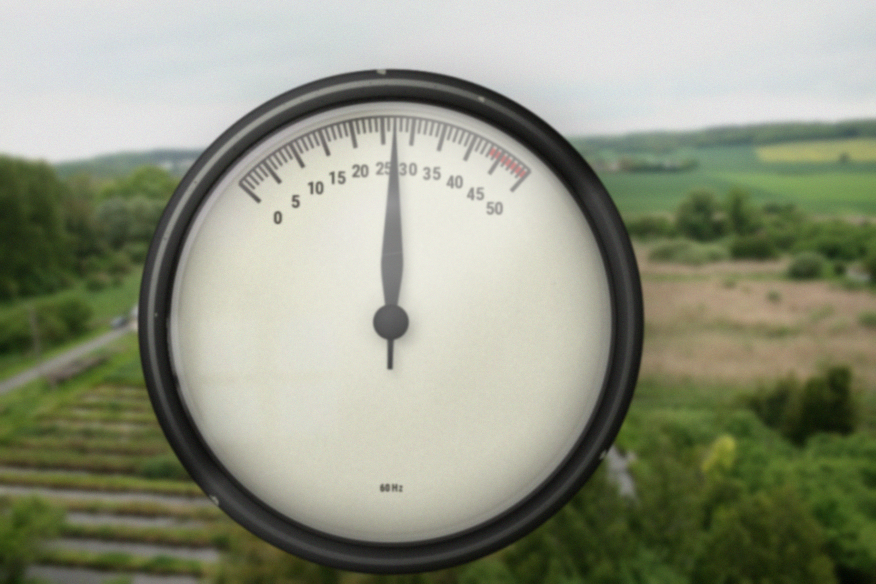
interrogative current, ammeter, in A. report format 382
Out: 27
